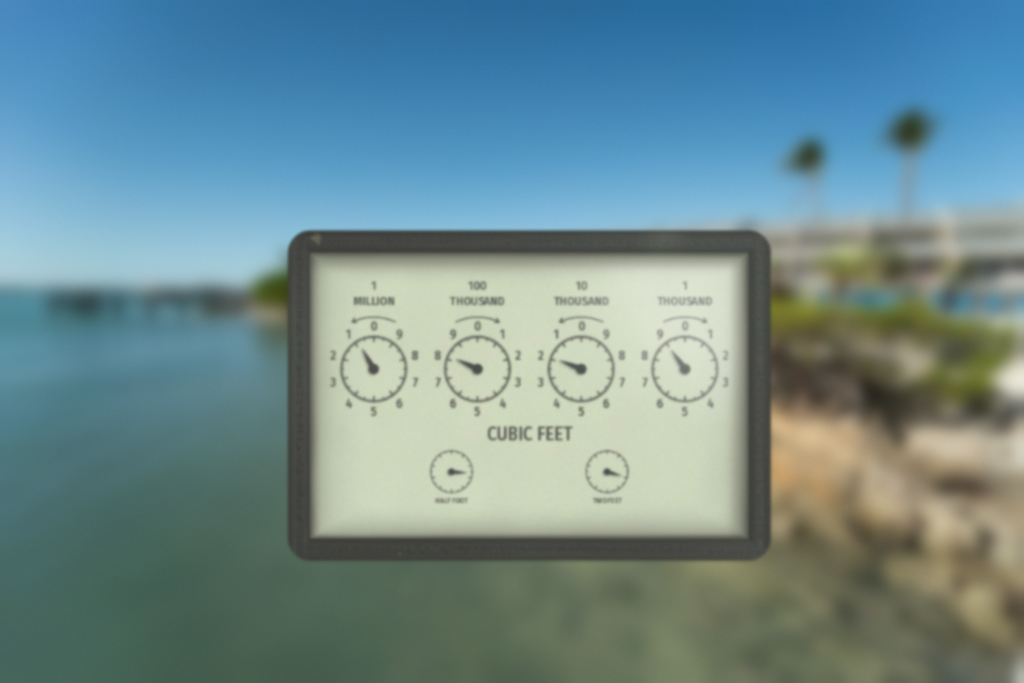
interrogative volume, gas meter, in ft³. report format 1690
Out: 81900
